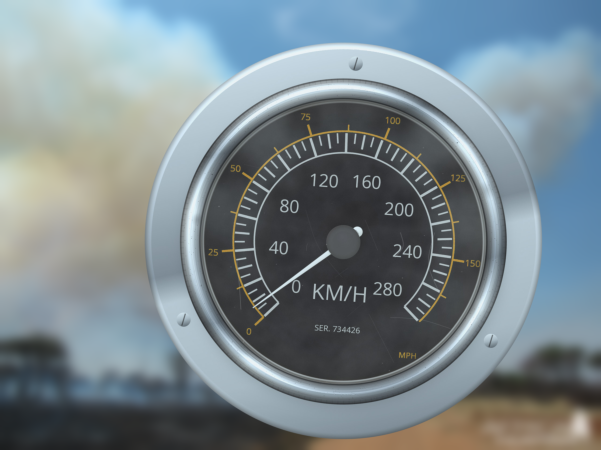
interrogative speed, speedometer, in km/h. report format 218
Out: 7.5
